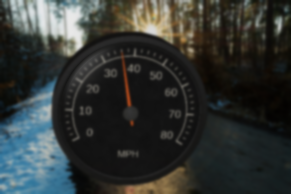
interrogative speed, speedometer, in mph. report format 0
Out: 36
